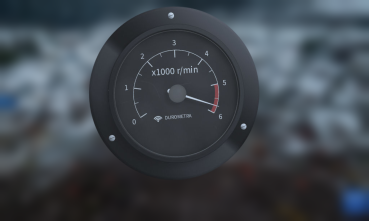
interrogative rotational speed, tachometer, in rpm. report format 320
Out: 5750
